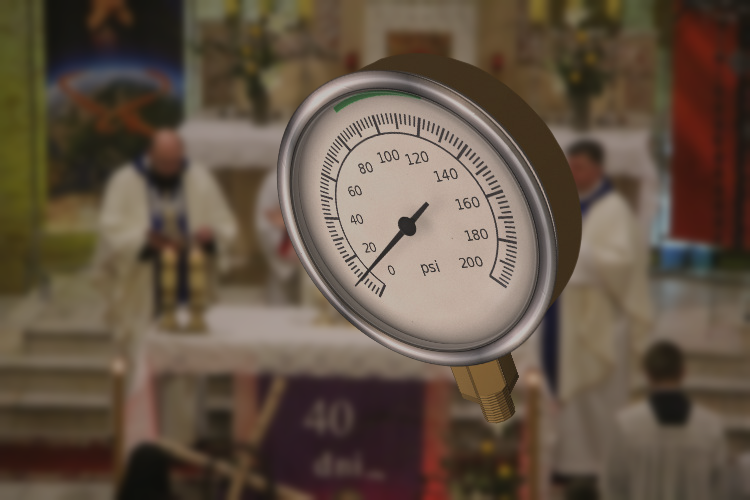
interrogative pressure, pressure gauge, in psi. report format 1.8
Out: 10
